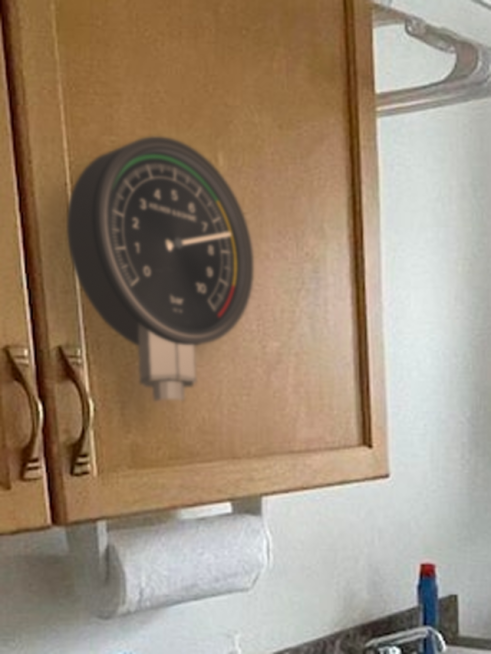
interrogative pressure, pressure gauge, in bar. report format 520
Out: 7.5
